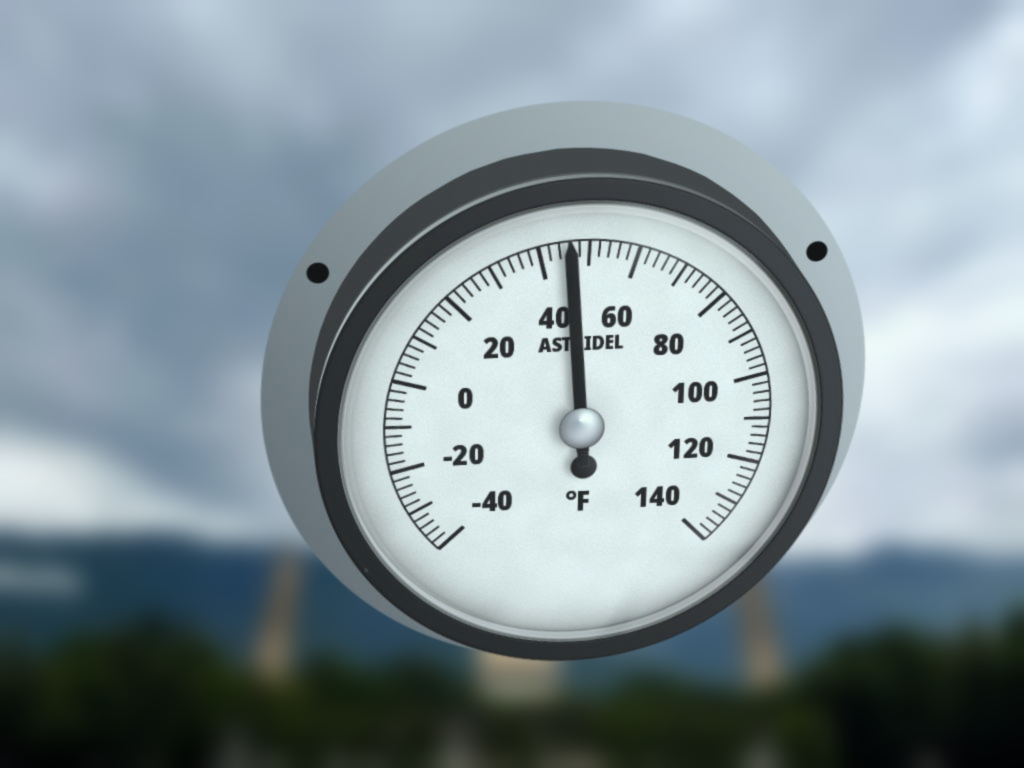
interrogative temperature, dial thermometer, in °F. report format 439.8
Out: 46
